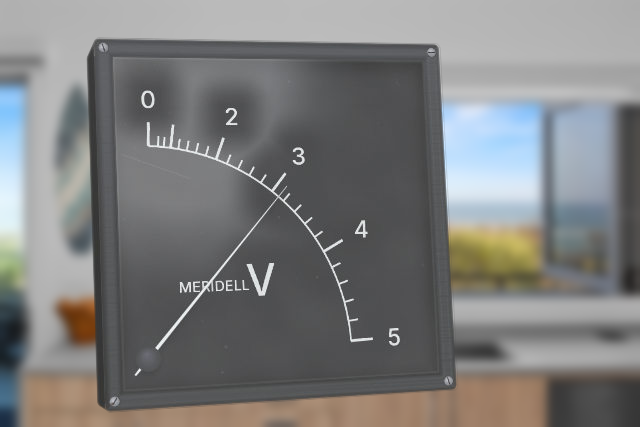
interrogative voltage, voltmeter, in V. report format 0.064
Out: 3.1
